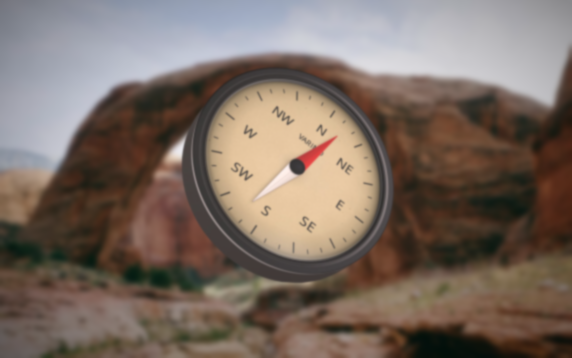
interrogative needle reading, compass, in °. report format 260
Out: 15
